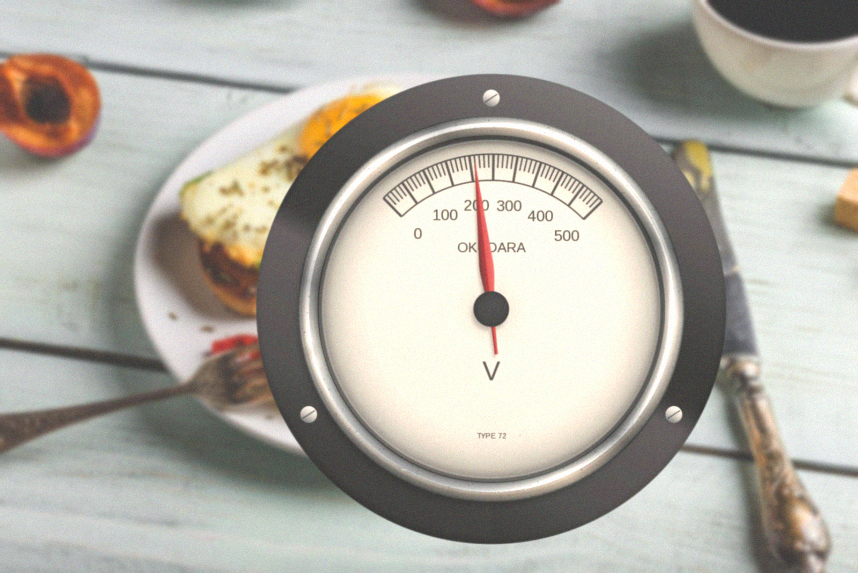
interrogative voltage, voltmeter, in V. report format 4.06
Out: 210
